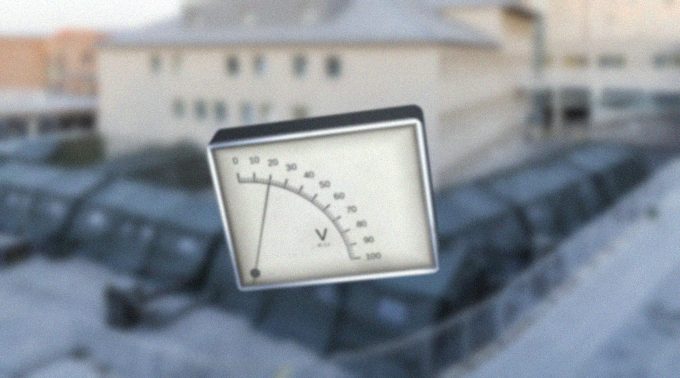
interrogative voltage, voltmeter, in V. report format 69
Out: 20
